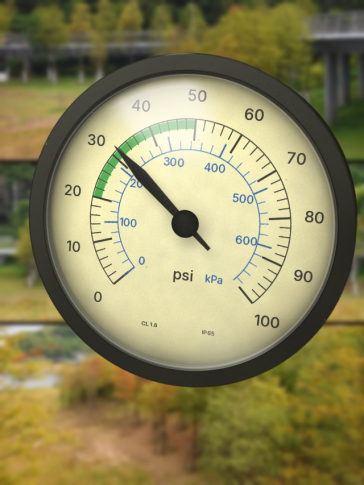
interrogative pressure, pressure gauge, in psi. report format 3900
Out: 32
